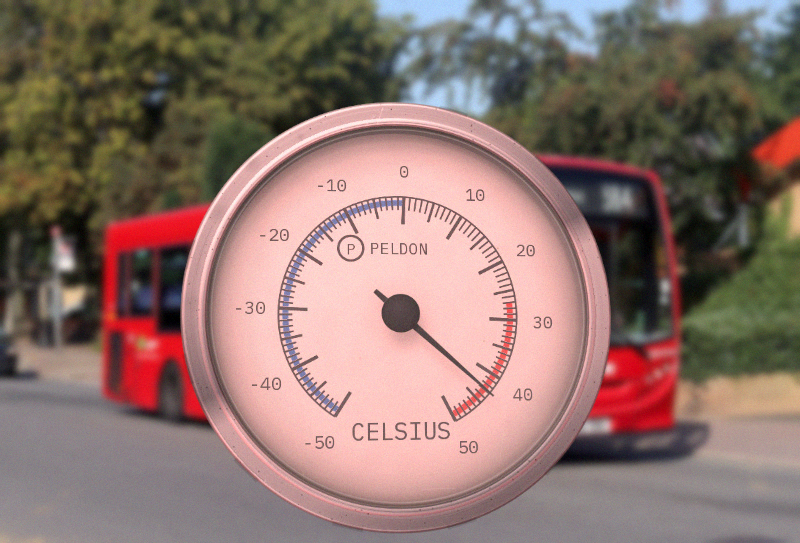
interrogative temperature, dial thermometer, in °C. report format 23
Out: 43
